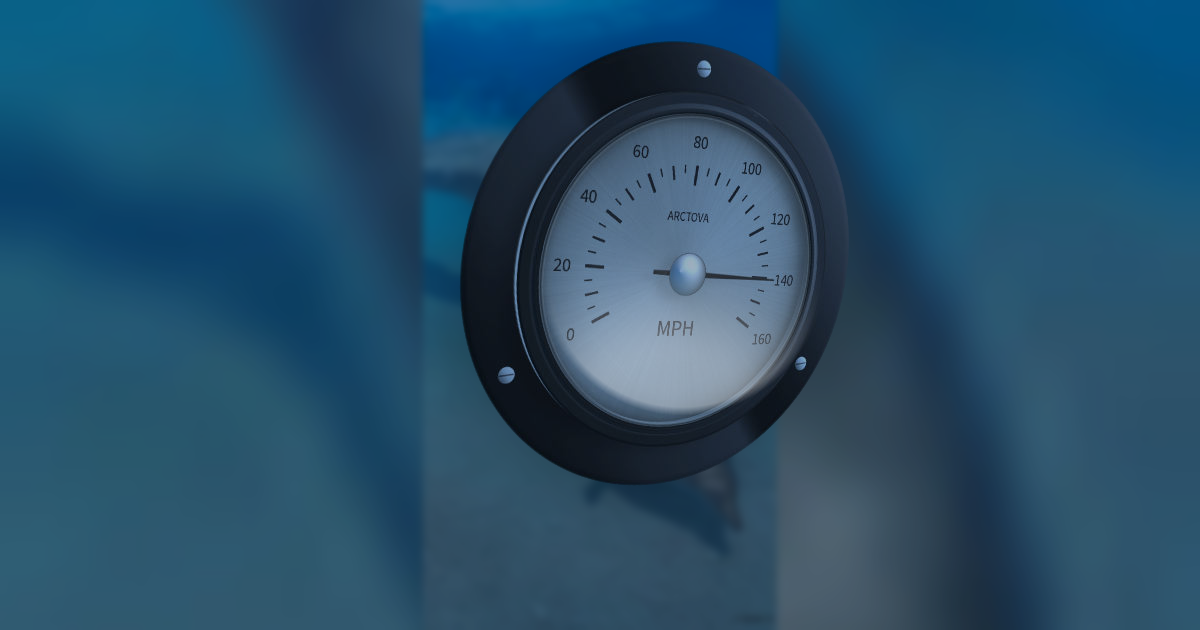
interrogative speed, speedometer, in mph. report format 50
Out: 140
